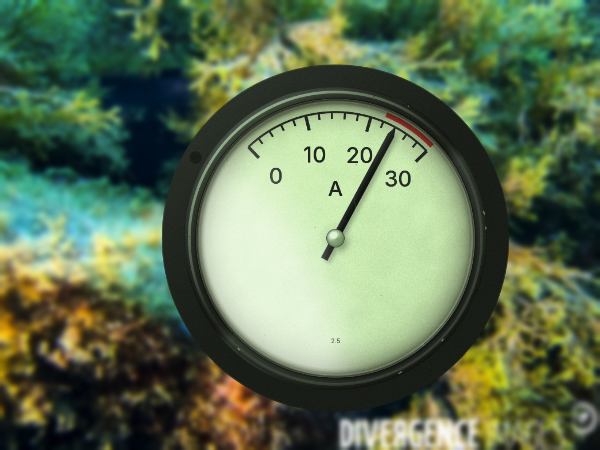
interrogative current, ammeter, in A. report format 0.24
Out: 24
